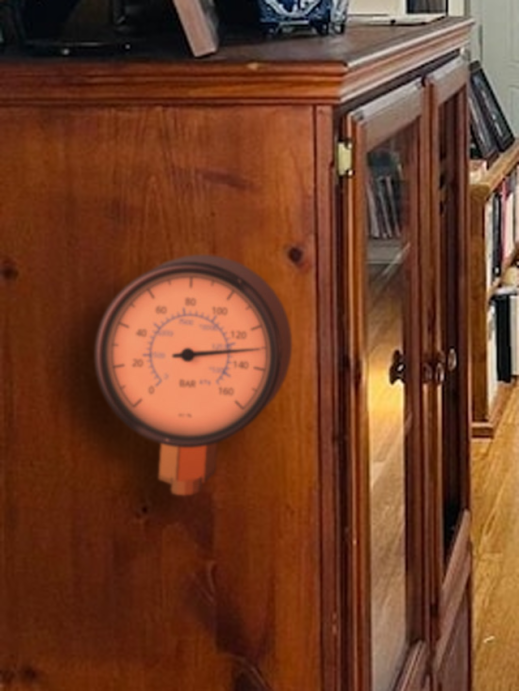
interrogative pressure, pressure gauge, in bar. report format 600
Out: 130
